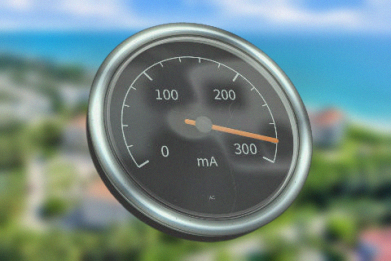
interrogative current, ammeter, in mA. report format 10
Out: 280
